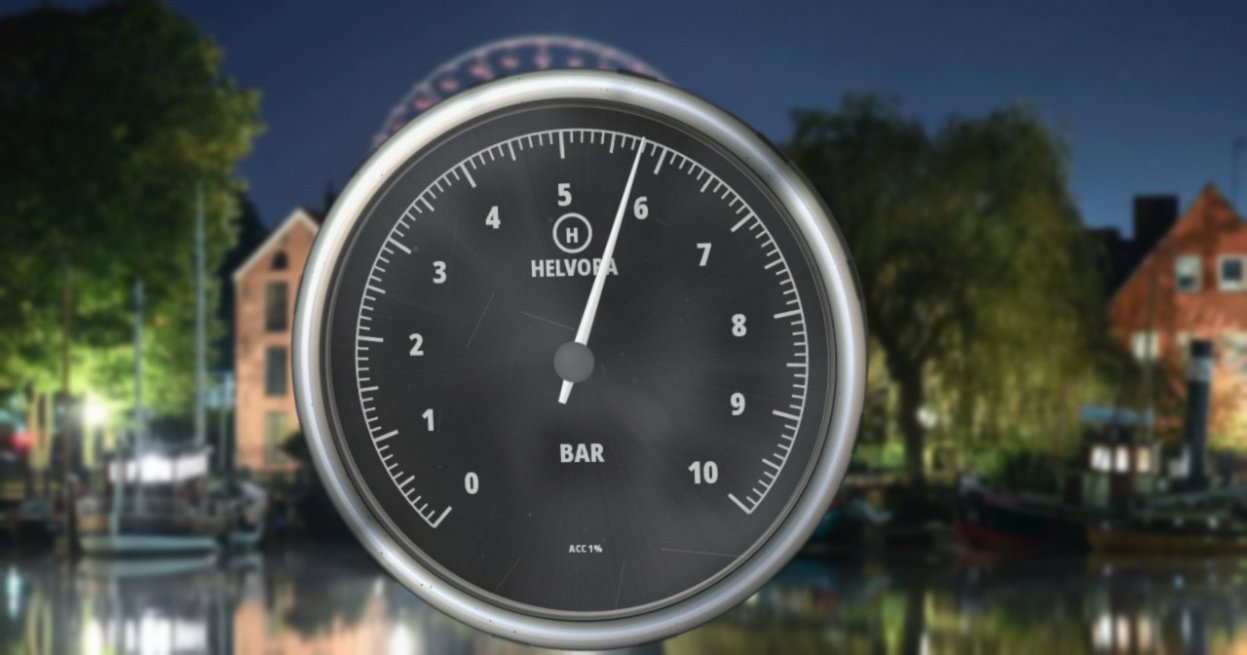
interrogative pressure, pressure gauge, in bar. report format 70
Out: 5.8
